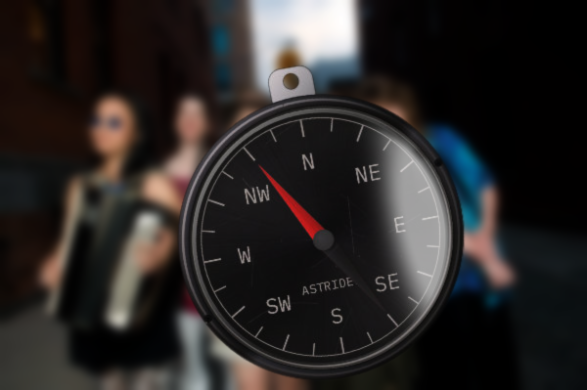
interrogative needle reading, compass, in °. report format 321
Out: 330
